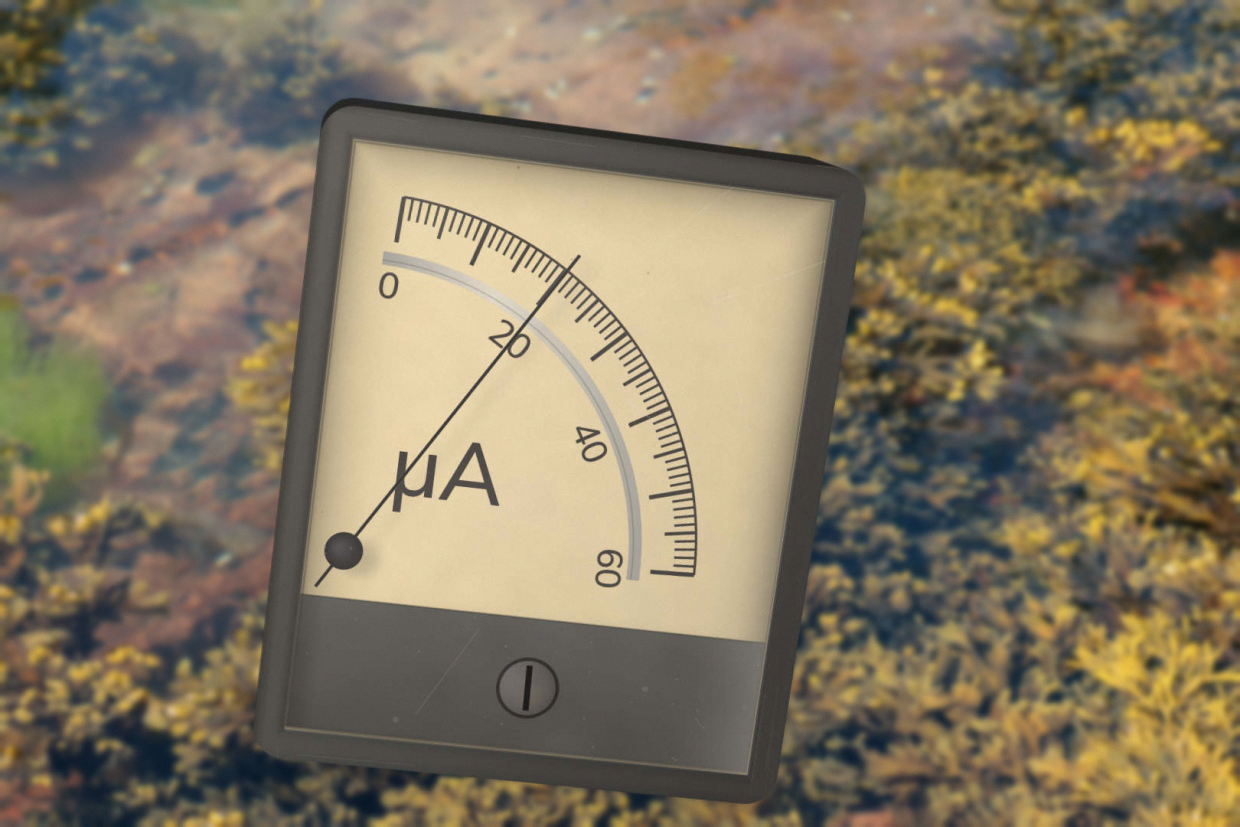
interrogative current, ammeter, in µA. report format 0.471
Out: 20
